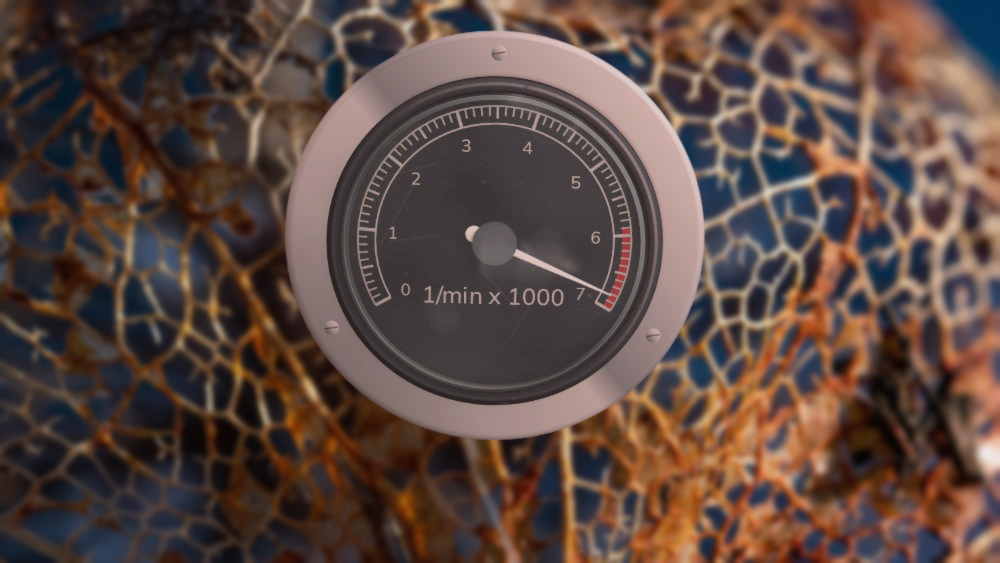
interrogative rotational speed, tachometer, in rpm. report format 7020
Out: 6800
